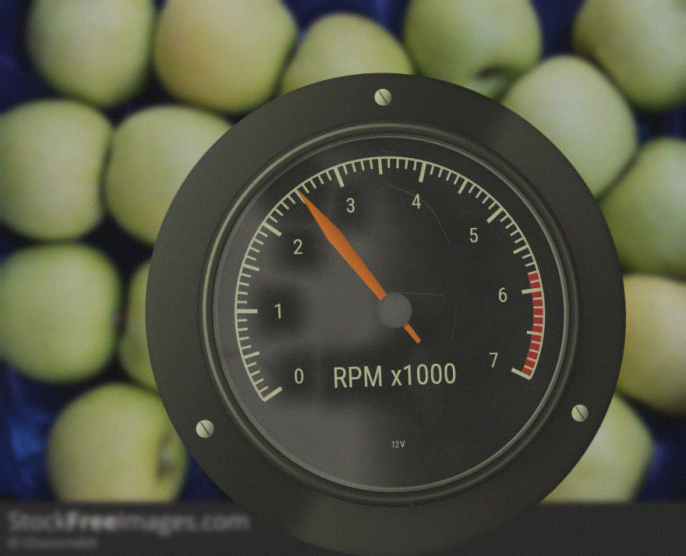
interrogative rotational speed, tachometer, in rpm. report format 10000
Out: 2500
